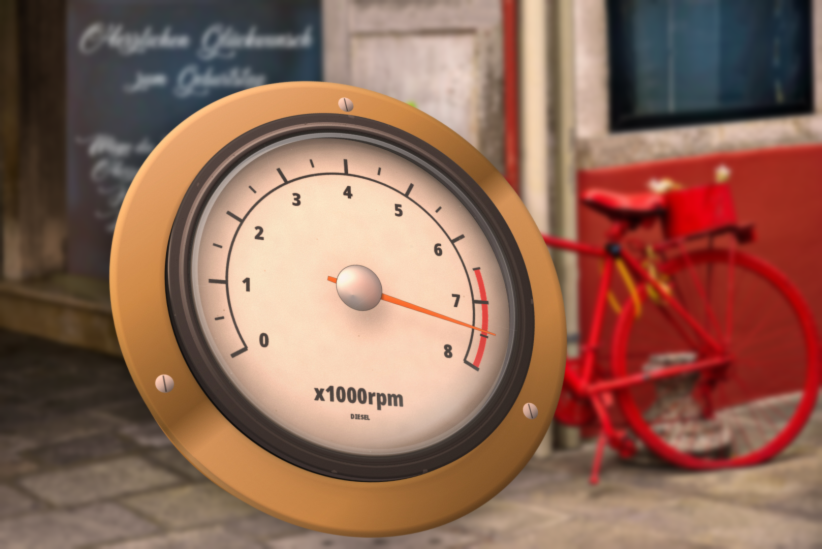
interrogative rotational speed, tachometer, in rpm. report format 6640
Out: 7500
